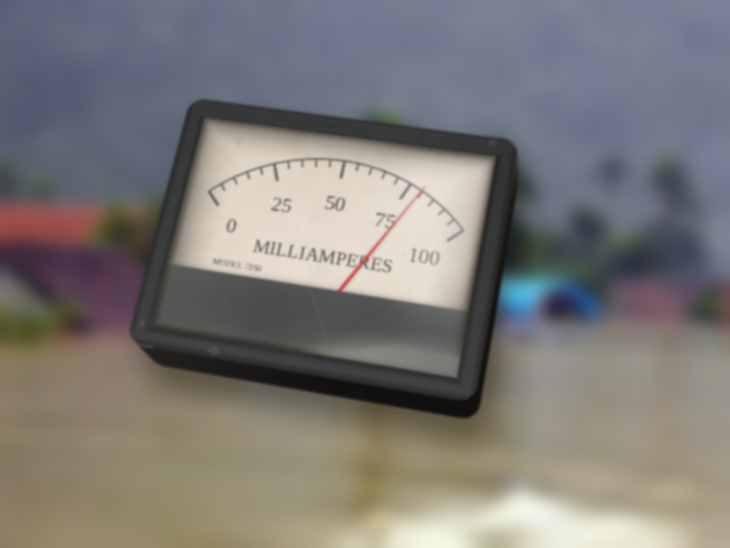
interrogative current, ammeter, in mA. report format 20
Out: 80
